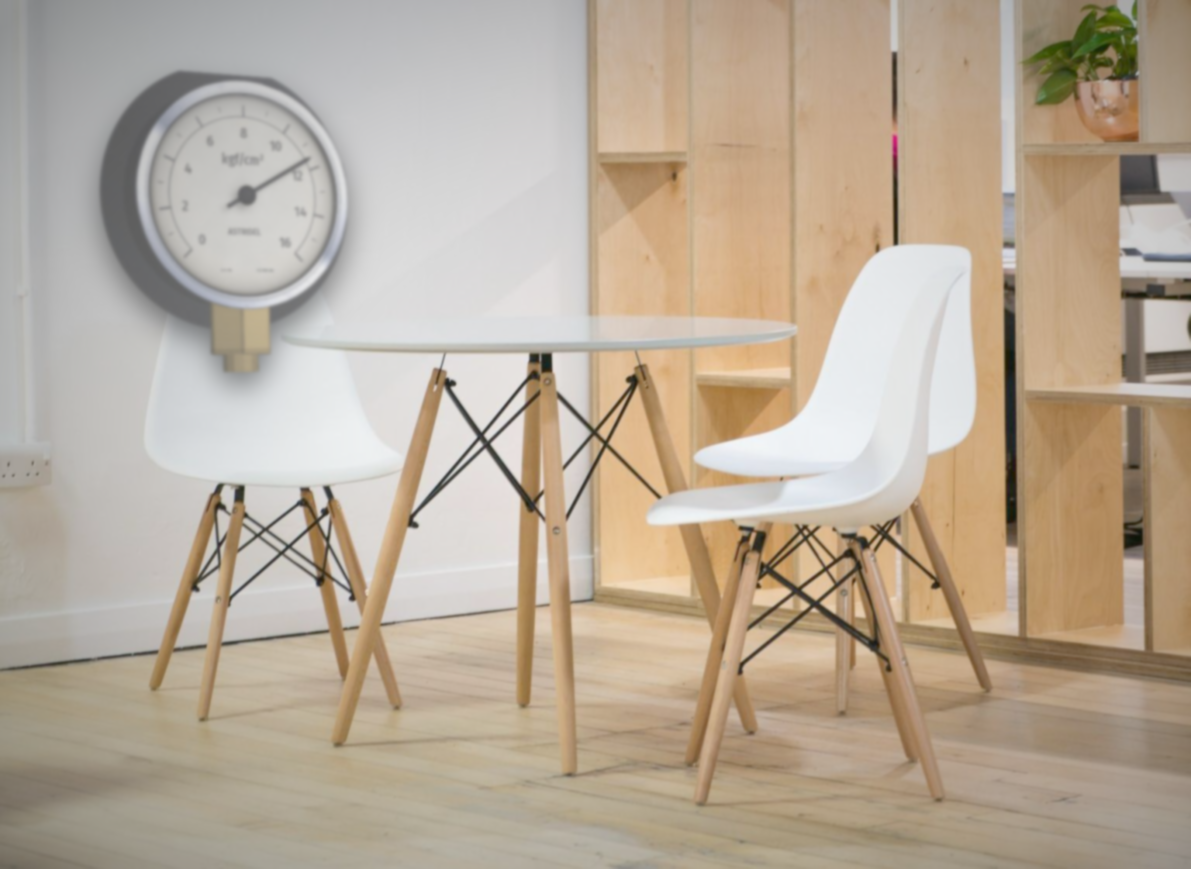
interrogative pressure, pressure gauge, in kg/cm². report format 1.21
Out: 11.5
